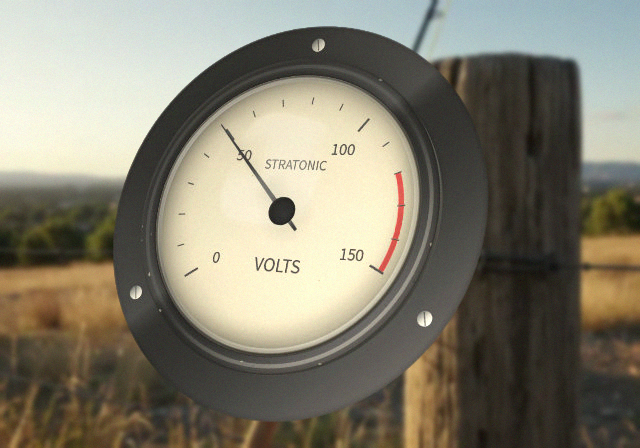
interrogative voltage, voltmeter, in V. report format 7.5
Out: 50
